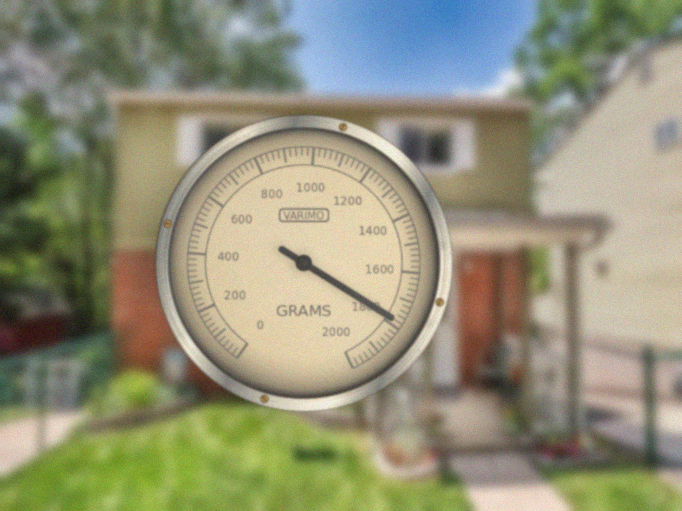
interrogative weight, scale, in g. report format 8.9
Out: 1780
